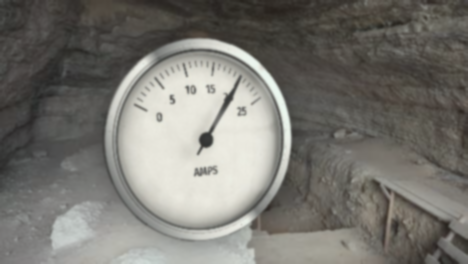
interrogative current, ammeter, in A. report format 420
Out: 20
